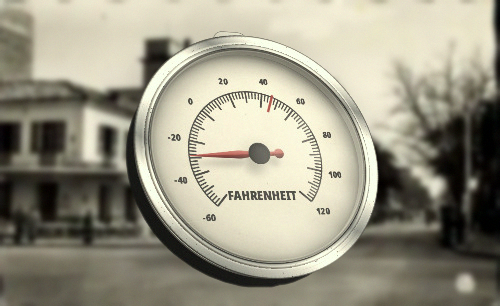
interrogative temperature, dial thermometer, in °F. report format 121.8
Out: -30
